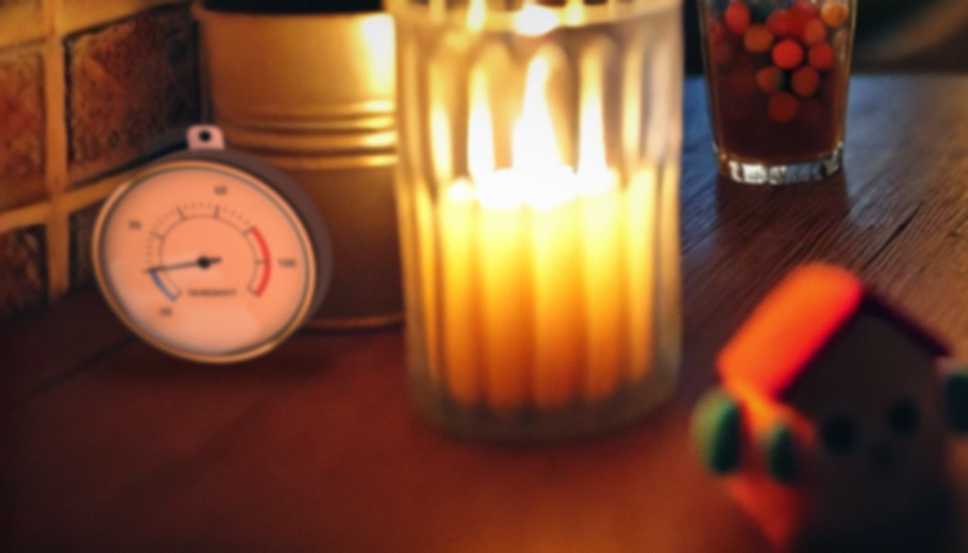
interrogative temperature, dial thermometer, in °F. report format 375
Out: 0
